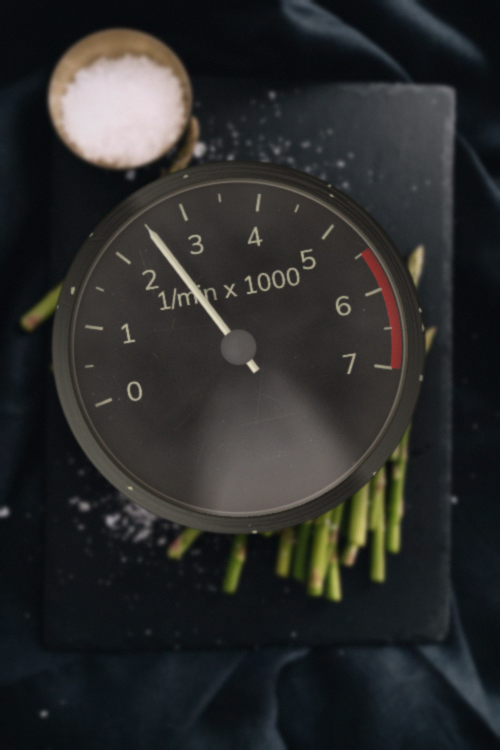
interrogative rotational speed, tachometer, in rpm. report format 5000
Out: 2500
